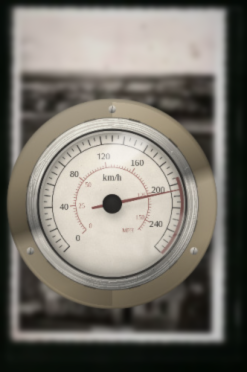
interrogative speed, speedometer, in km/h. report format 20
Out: 205
